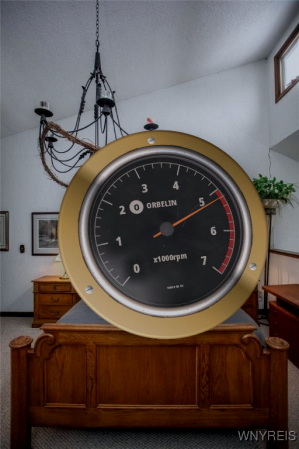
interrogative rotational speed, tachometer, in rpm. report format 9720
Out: 5200
